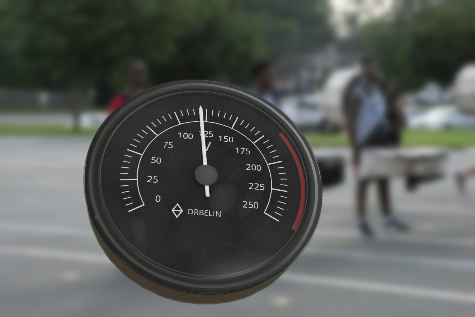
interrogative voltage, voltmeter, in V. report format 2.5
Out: 120
